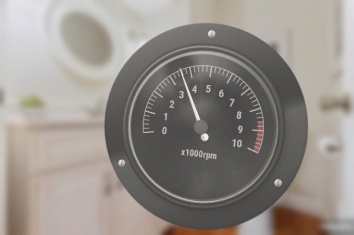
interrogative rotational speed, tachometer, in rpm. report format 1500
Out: 3600
